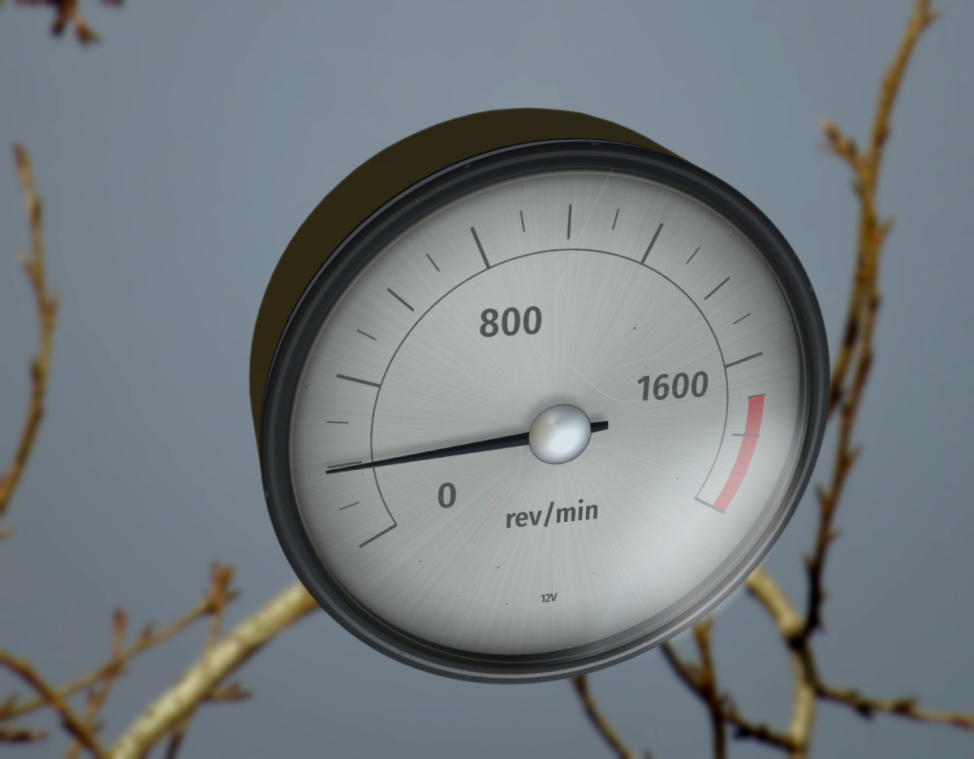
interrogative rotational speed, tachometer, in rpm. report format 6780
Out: 200
